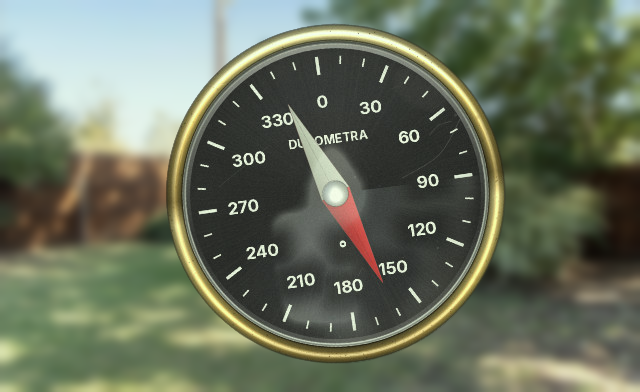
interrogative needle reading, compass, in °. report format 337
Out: 160
